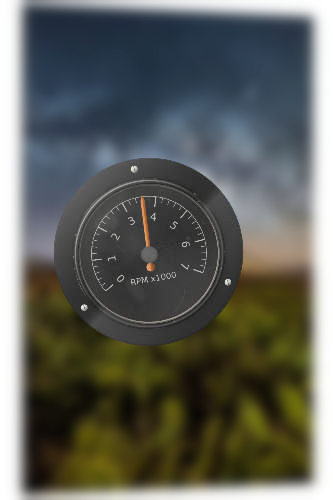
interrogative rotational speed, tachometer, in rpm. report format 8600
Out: 3600
